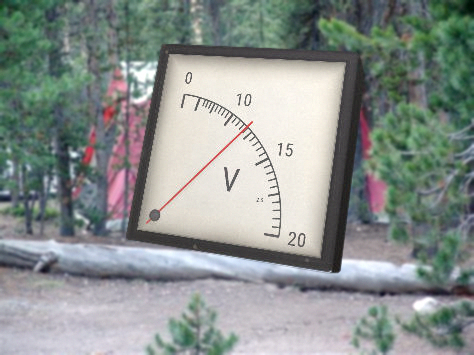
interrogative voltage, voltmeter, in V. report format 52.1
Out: 12
